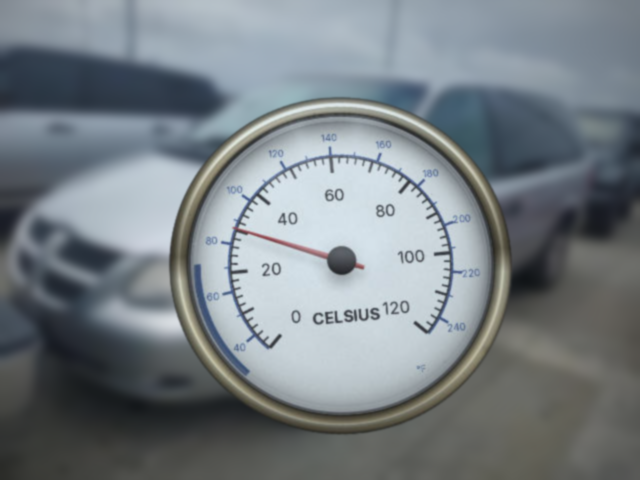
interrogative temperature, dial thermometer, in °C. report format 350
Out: 30
